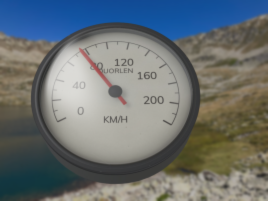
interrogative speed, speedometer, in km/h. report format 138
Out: 75
